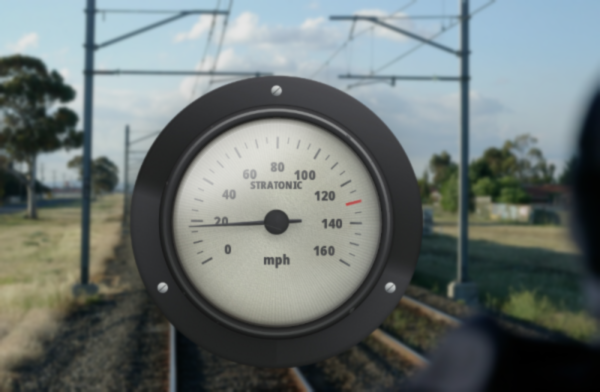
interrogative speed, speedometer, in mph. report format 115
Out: 17.5
